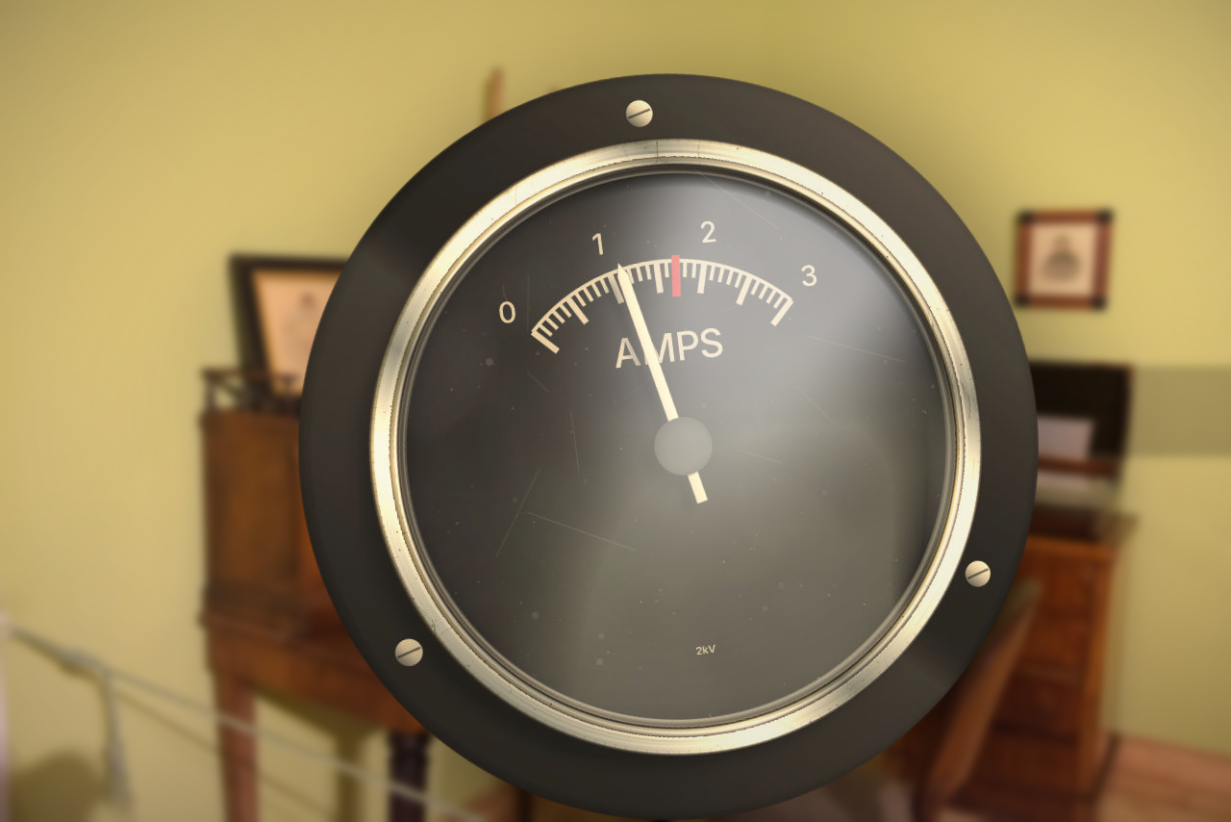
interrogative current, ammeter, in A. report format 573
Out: 1.1
